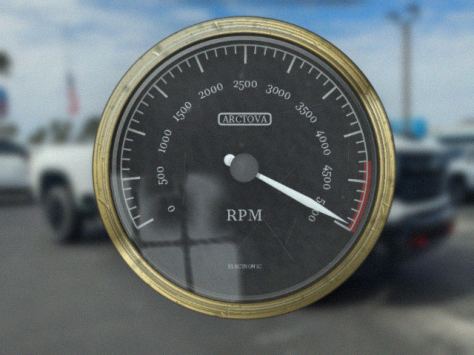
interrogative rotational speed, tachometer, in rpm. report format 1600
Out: 4950
